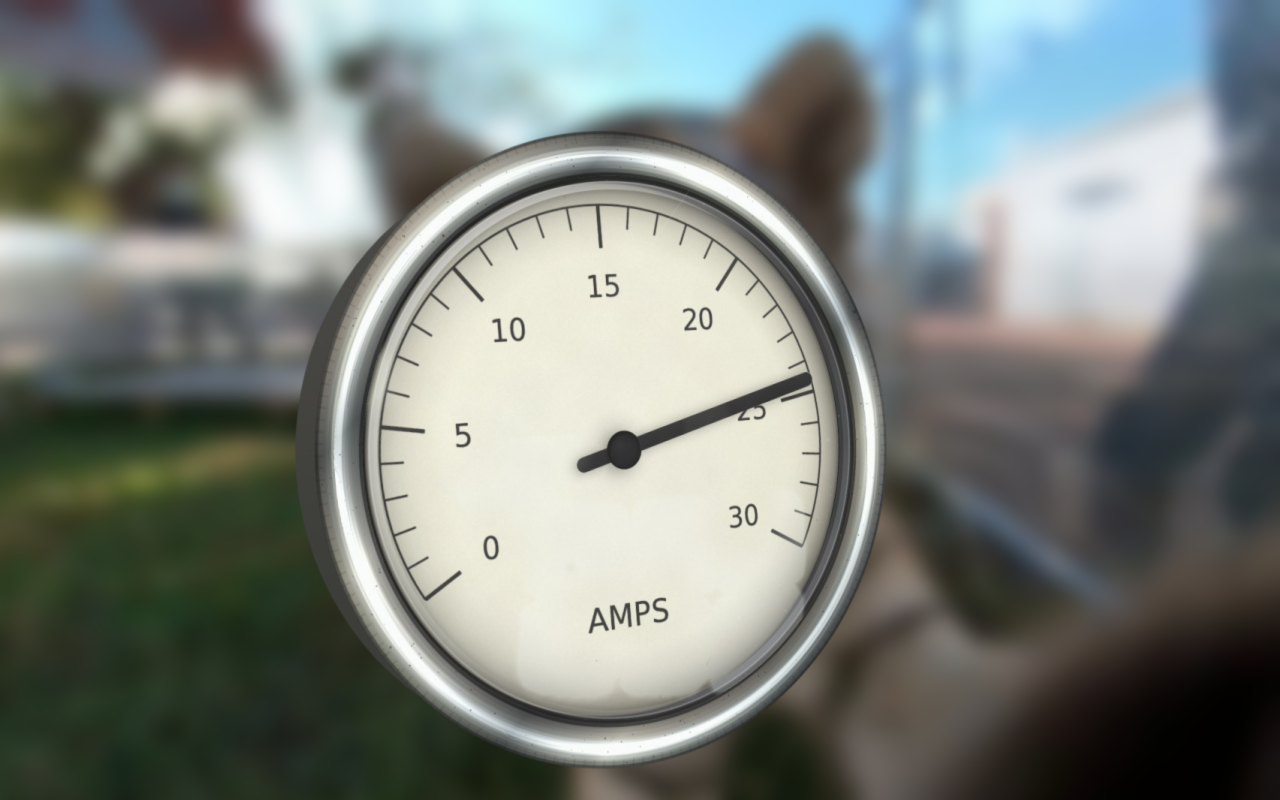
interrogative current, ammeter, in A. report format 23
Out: 24.5
